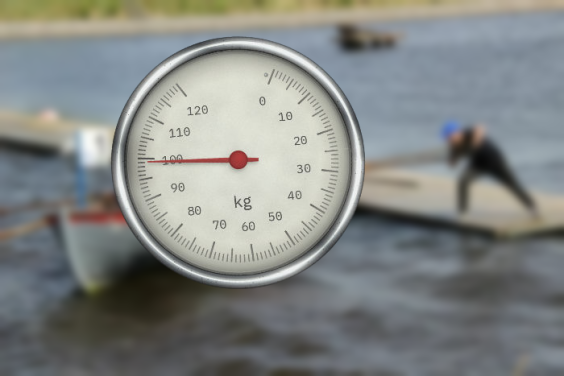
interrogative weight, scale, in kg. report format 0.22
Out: 99
